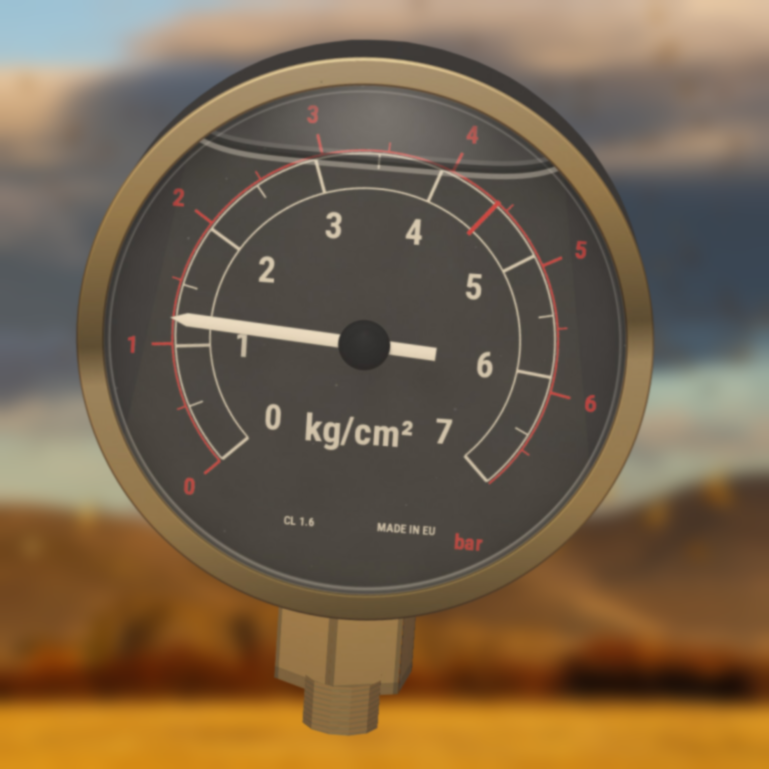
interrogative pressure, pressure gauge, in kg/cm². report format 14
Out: 1.25
